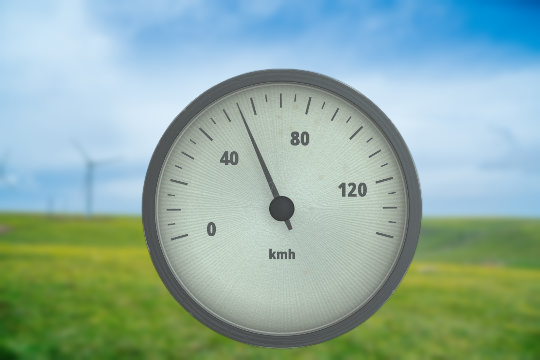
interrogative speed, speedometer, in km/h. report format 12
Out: 55
